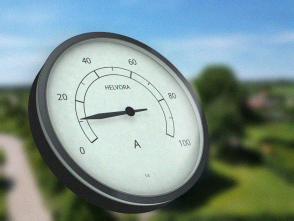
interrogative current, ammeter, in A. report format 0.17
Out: 10
